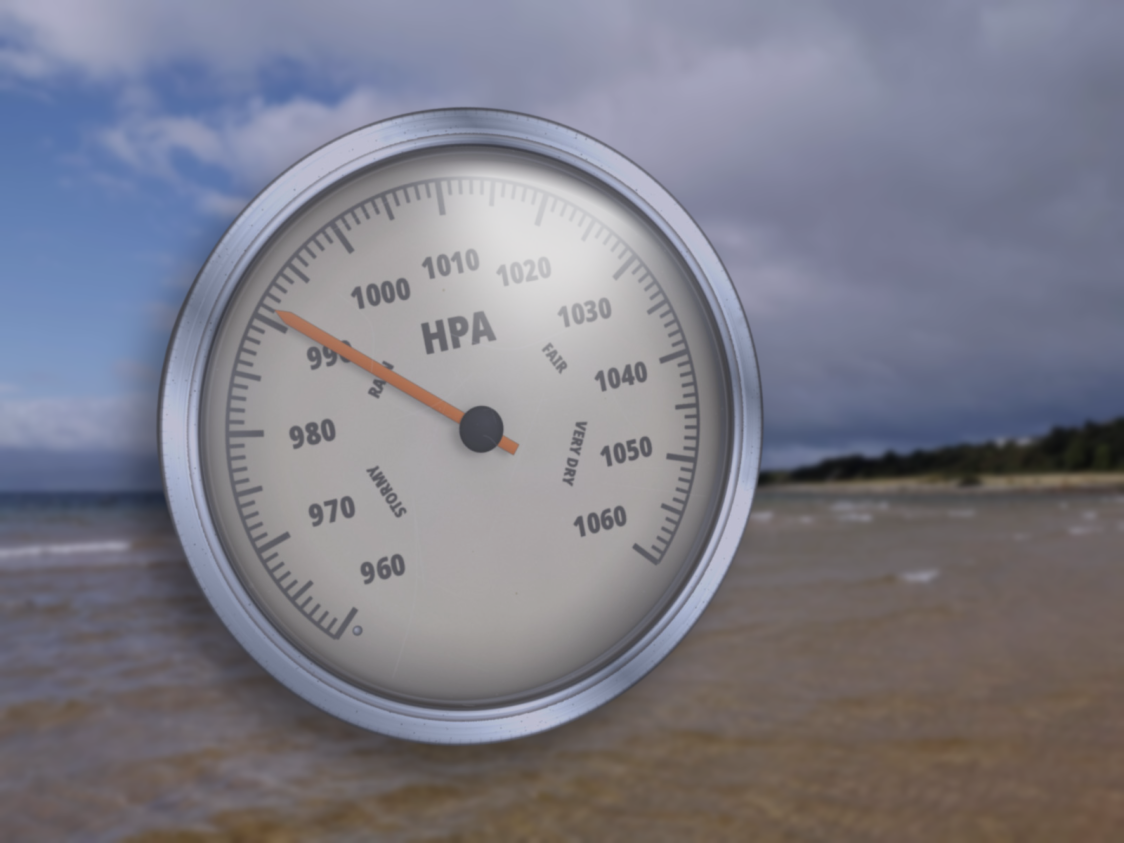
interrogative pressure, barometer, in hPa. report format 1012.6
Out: 991
